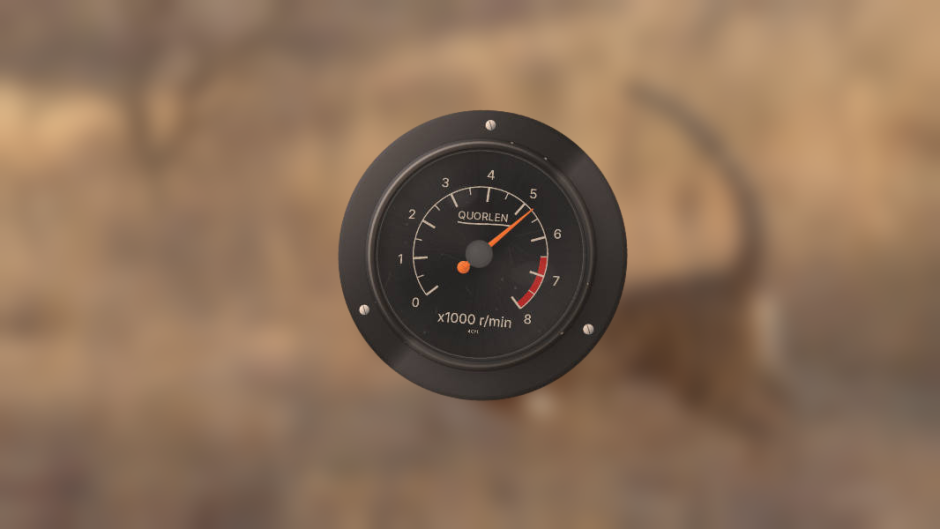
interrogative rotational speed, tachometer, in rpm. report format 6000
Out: 5250
